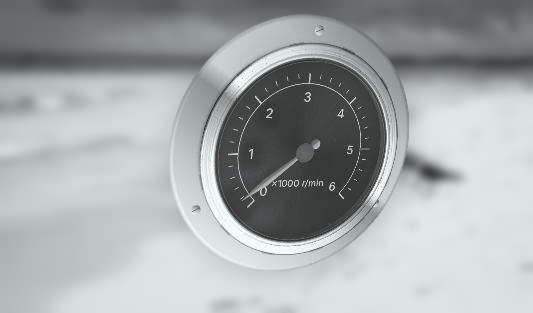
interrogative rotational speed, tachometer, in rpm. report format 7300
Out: 200
